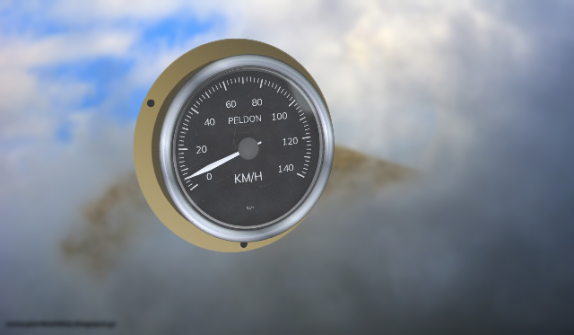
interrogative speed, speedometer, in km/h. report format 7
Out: 6
